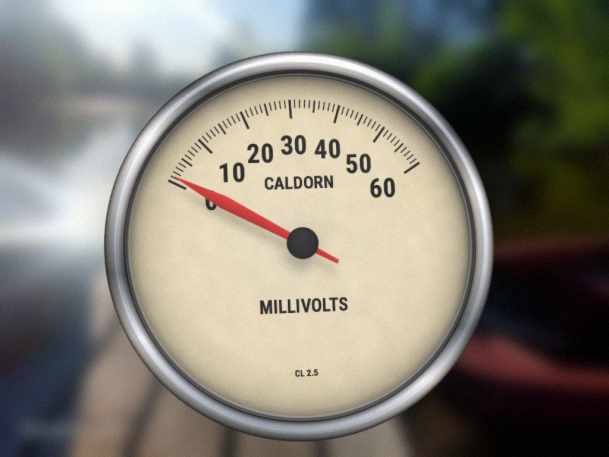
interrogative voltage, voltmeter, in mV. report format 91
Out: 1
